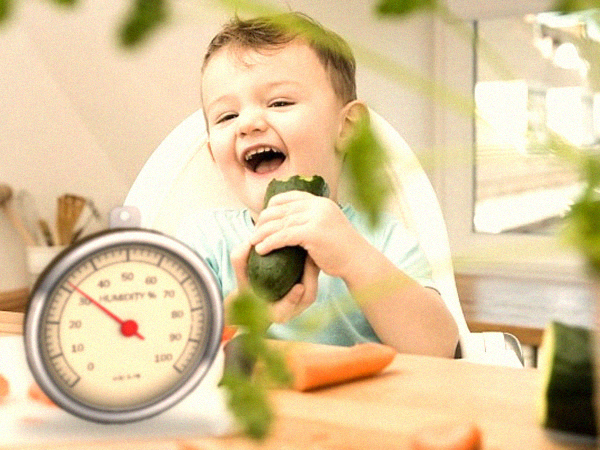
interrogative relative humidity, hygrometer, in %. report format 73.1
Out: 32
